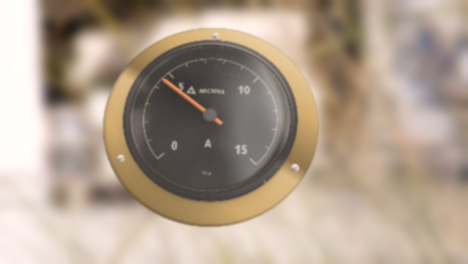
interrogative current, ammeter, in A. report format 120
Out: 4.5
